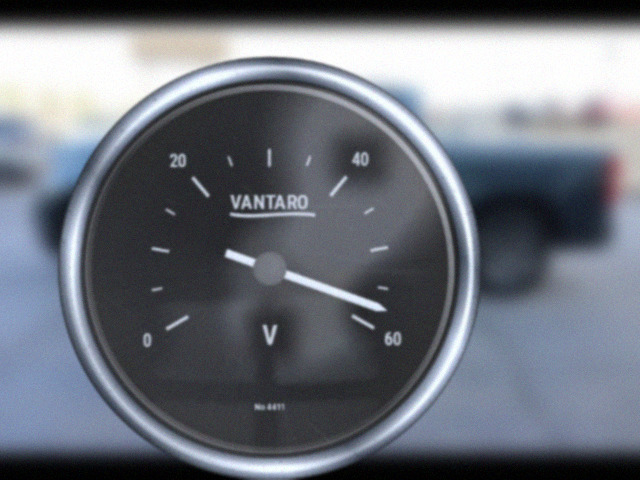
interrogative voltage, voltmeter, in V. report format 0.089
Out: 57.5
